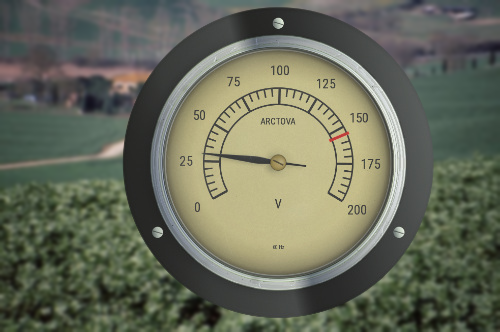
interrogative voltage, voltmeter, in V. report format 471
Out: 30
